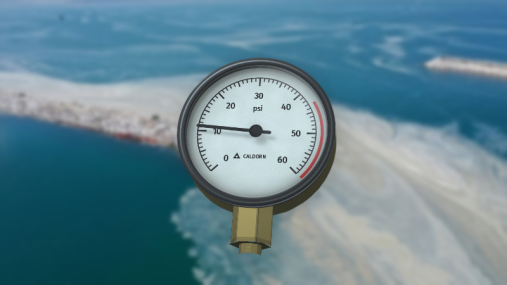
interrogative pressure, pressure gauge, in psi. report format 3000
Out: 11
